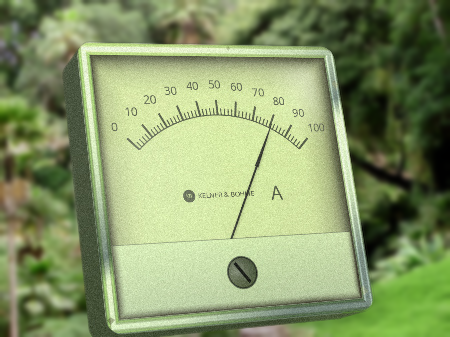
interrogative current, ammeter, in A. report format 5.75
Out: 80
